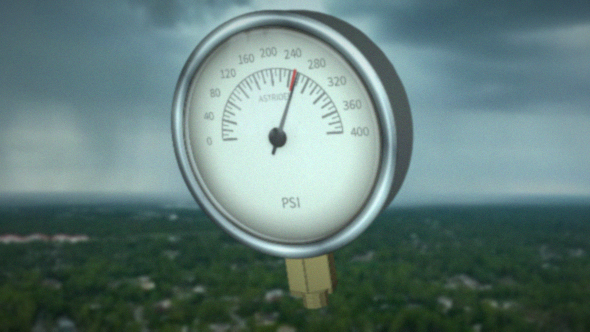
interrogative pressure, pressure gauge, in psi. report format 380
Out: 260
